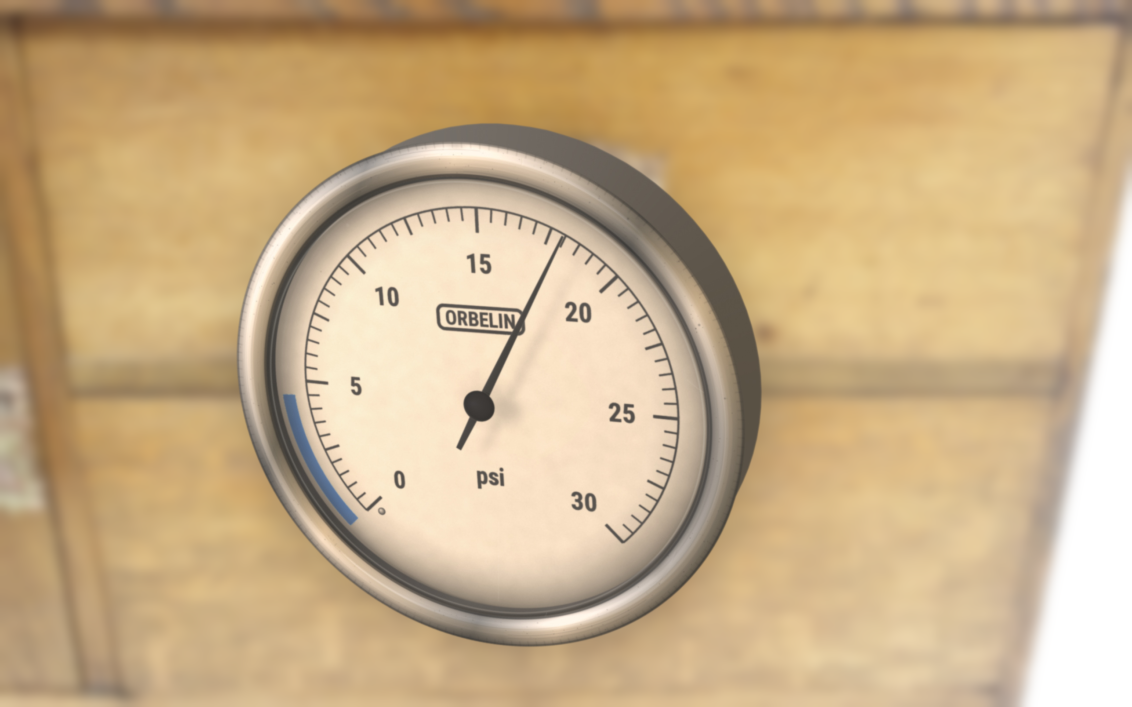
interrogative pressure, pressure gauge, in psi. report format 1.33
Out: 18
